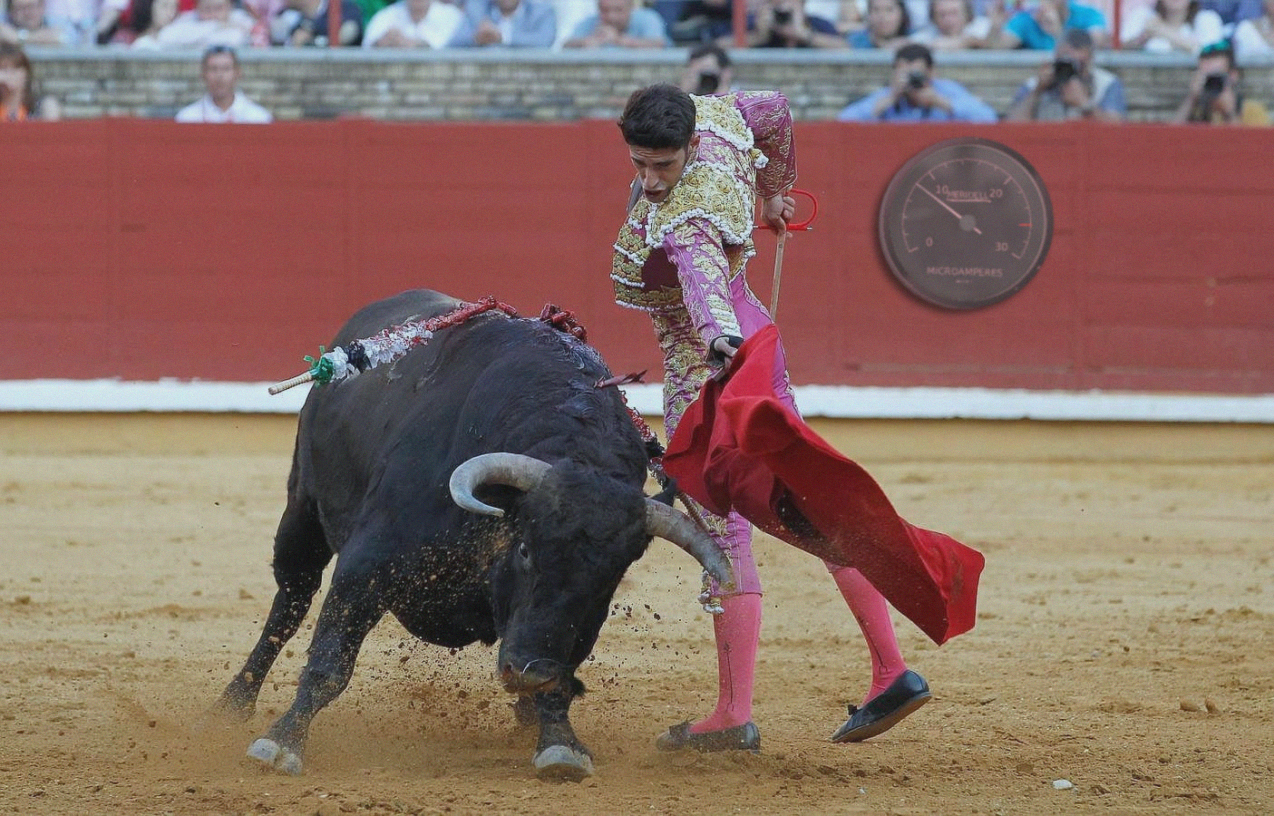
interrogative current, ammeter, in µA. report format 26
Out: 8
